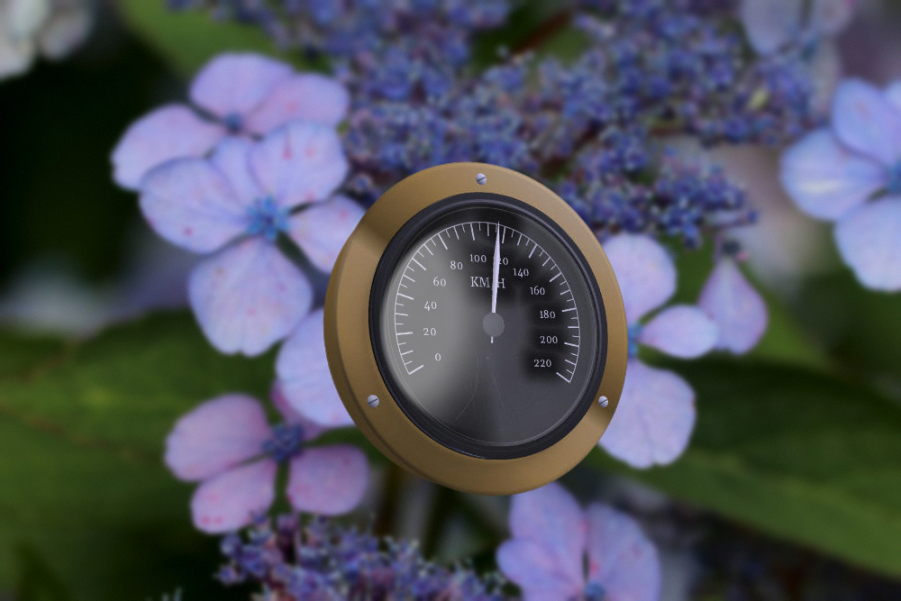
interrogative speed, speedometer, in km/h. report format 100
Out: 115
